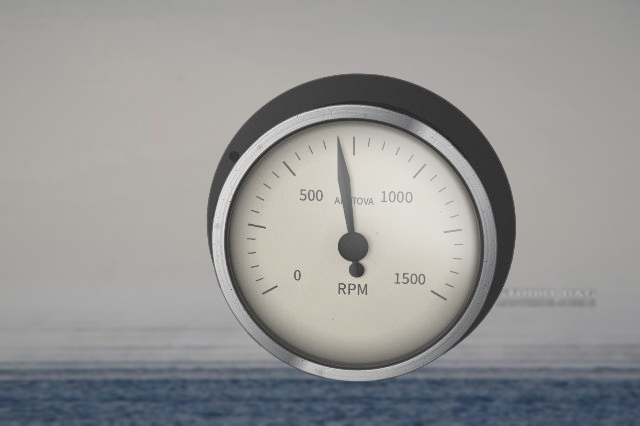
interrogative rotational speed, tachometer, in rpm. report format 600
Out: 700
